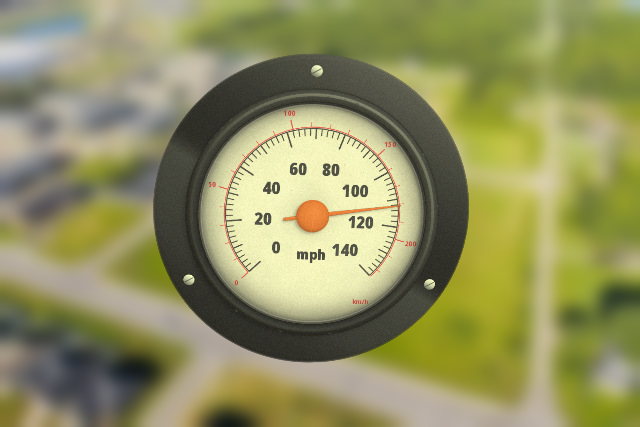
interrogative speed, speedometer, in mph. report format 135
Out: 112
